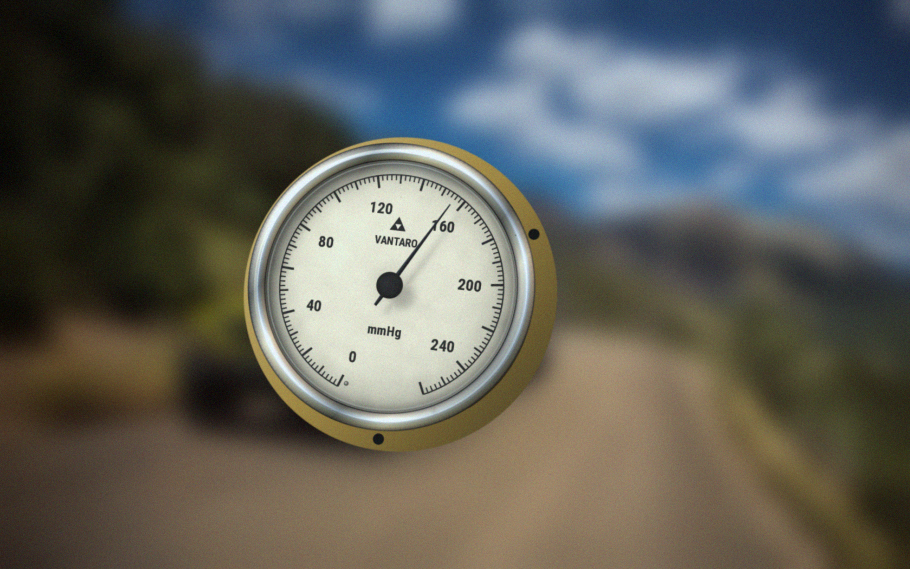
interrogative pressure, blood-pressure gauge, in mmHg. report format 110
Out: 156
